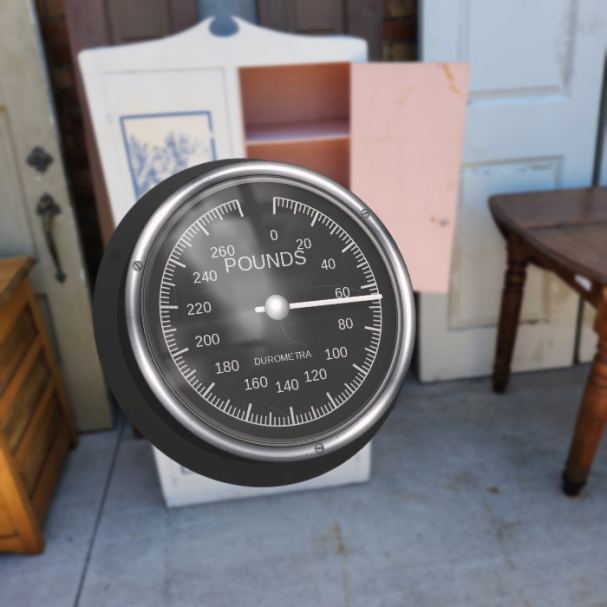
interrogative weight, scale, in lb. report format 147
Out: 66
